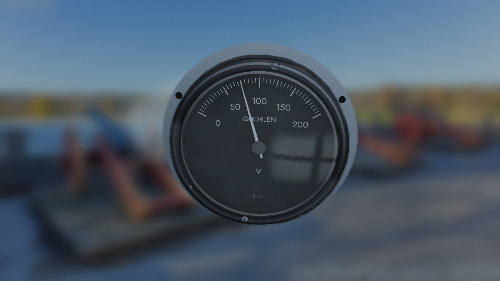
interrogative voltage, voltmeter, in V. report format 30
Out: 75
